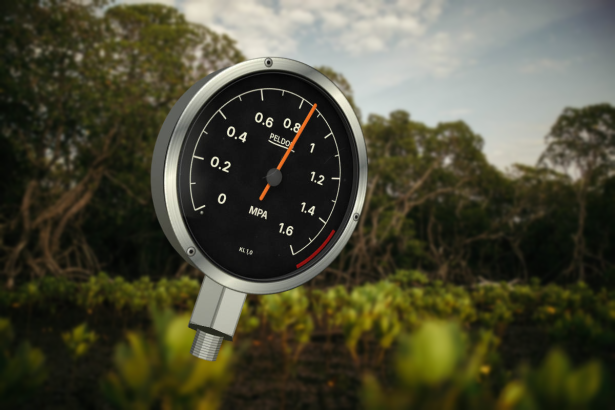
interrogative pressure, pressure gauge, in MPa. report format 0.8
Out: 0.85
